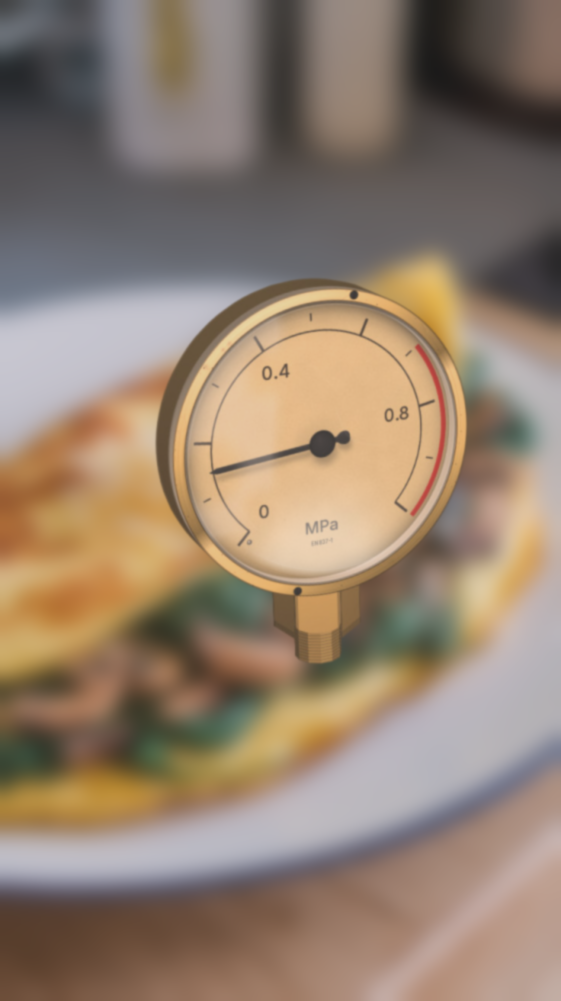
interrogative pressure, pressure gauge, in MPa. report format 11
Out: 0.15
